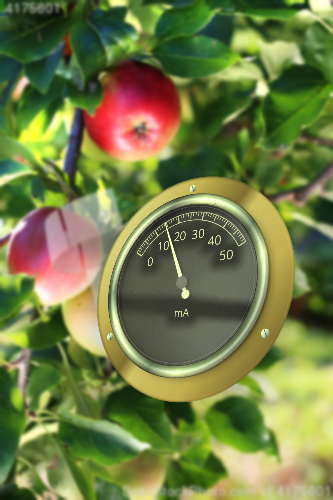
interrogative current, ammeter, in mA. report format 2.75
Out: 15
